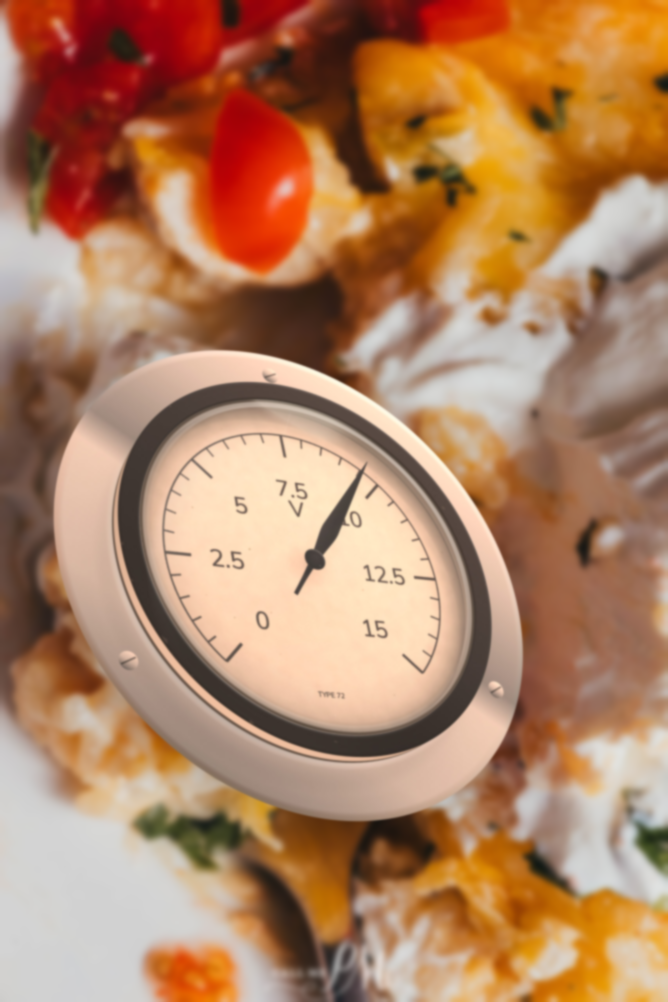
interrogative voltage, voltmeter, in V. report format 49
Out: 9.5
